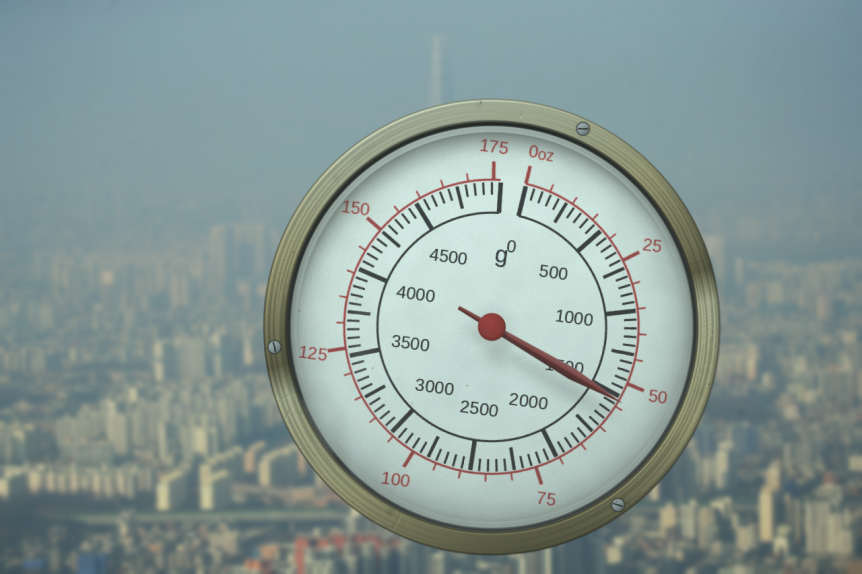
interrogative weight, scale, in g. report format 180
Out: 1525
